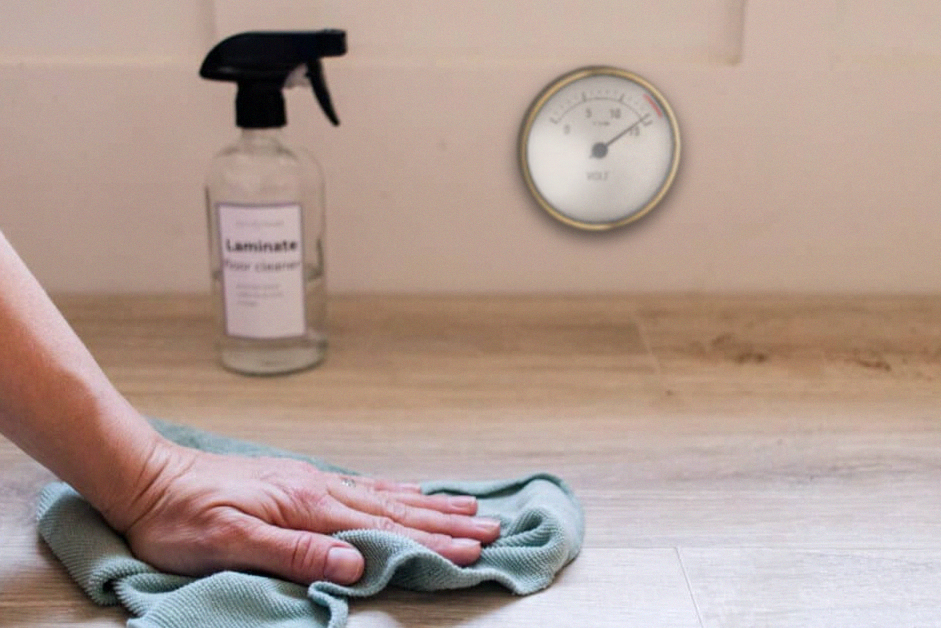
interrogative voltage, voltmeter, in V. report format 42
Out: 14
